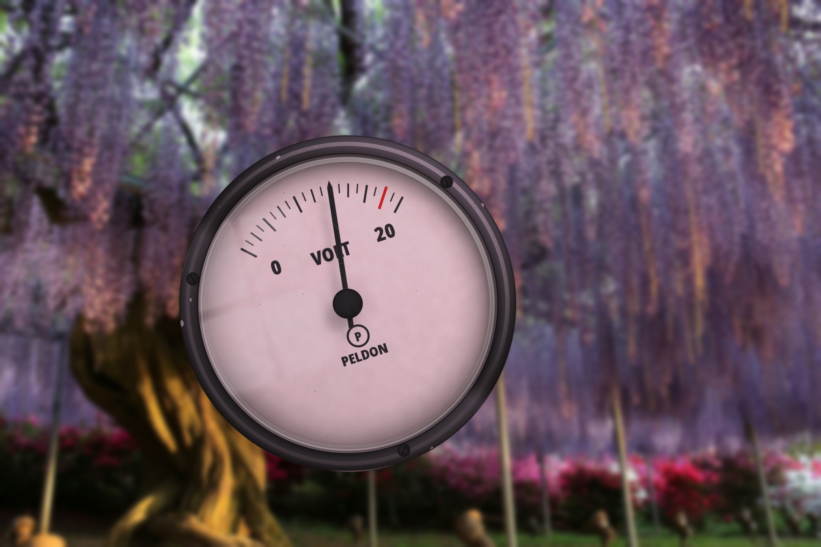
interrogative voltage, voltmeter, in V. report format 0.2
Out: 12
